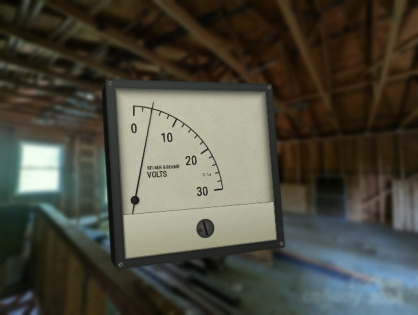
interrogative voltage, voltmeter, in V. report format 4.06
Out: 4
